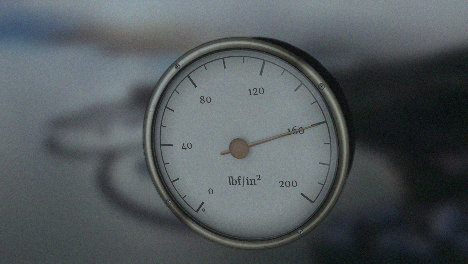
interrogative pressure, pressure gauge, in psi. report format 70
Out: 160
